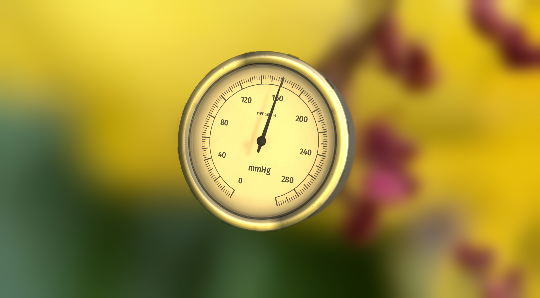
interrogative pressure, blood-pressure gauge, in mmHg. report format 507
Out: 160
